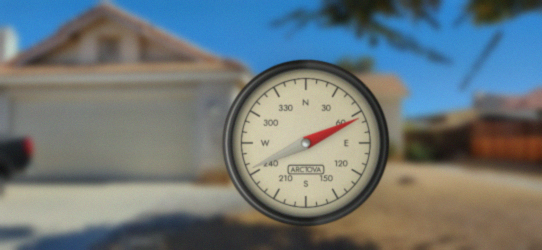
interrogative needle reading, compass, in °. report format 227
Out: 65
